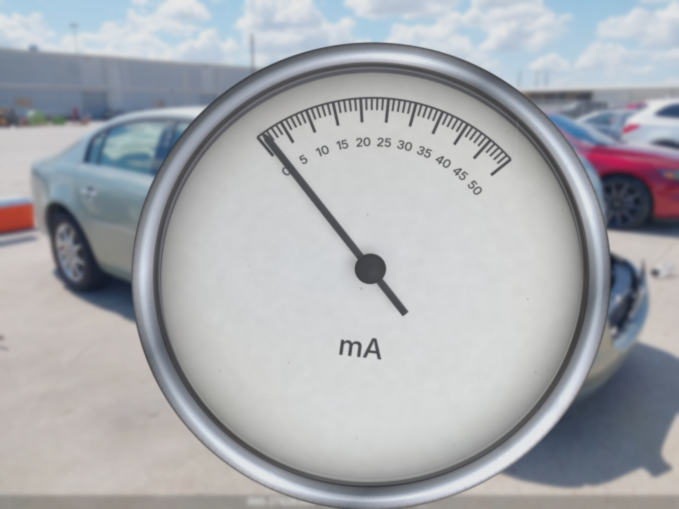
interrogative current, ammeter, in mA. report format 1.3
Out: 1
